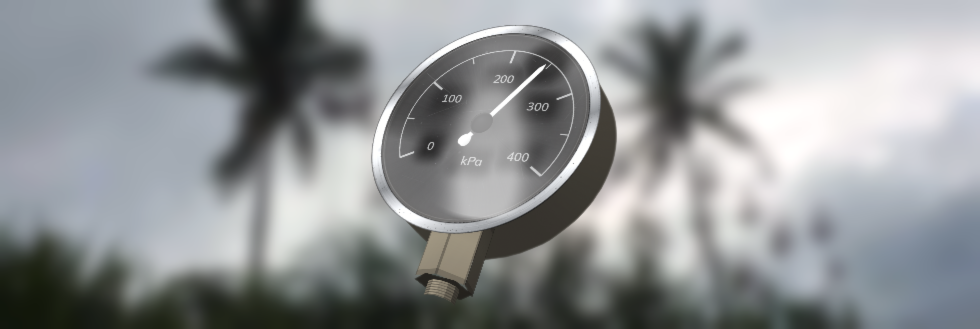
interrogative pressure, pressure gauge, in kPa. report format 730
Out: 250
